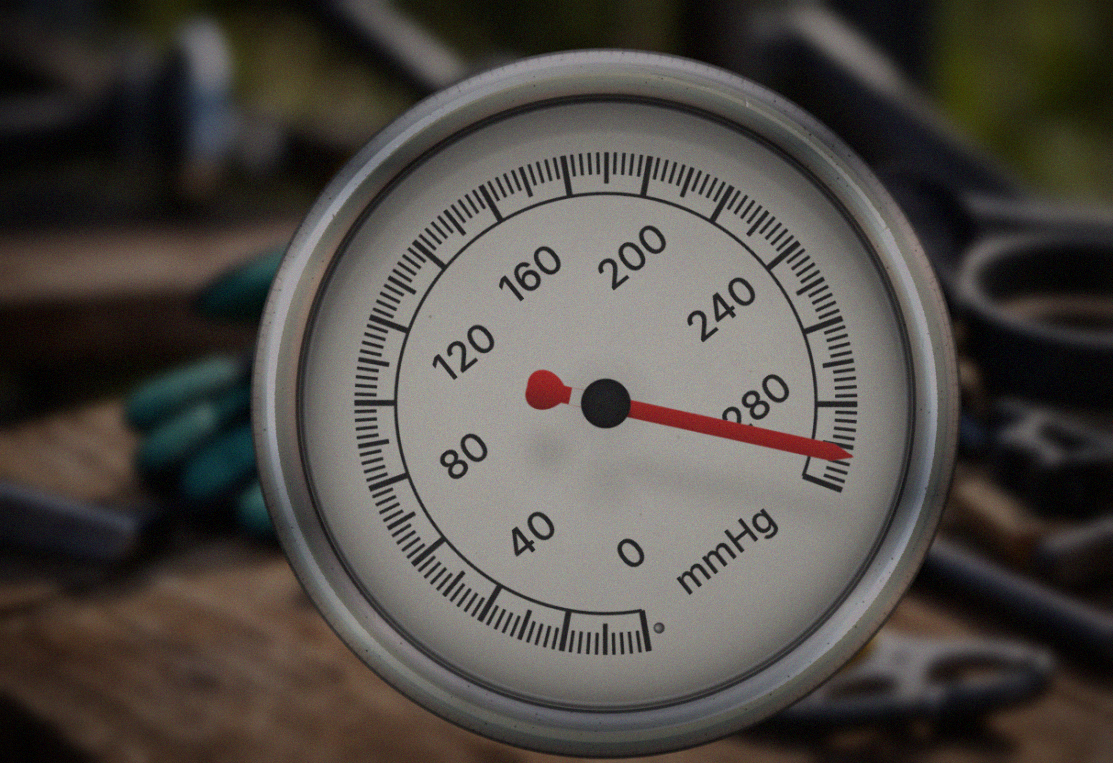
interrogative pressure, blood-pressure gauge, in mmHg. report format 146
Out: 292
